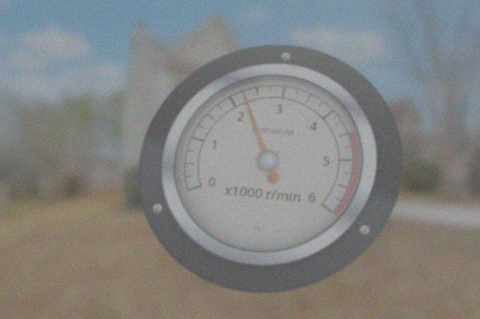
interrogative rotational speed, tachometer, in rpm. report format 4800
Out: 2250
